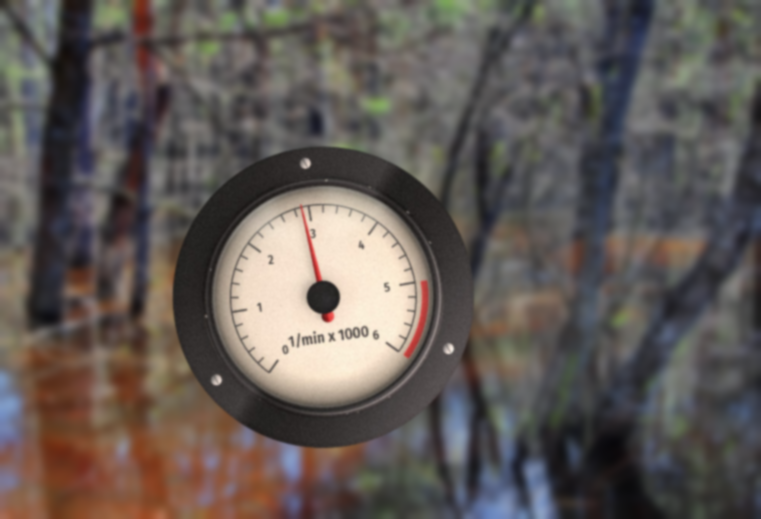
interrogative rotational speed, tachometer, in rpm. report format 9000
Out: 2900
